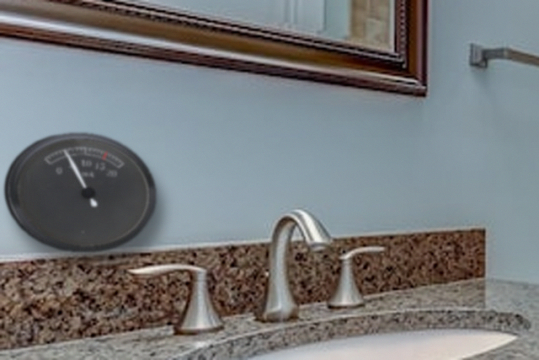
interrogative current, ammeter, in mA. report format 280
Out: 5
